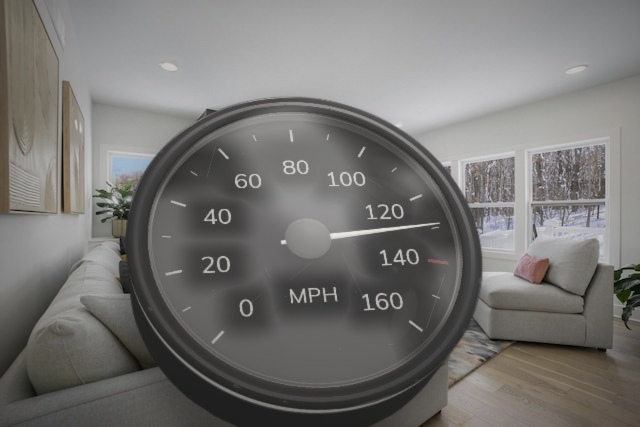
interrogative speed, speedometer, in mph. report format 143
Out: 130
